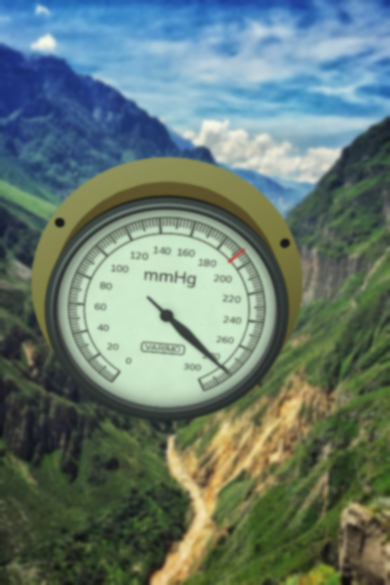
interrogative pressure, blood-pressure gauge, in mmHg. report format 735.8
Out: 280
